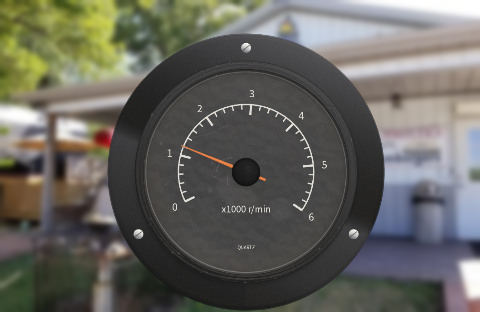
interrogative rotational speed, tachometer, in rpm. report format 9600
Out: 1200
